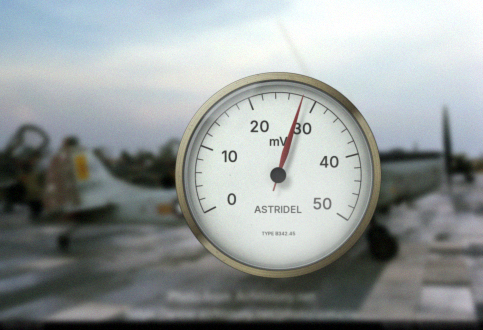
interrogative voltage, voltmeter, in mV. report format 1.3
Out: 28
